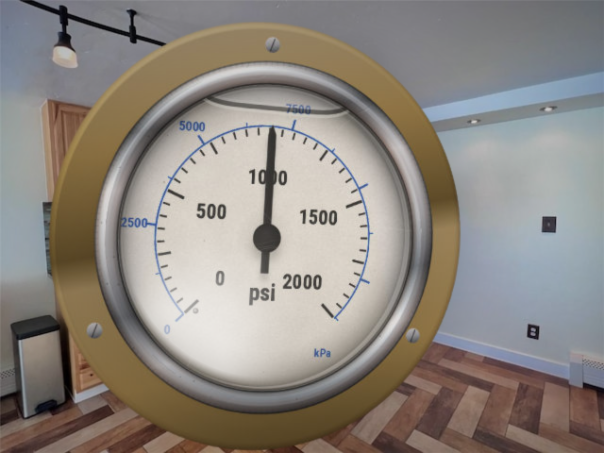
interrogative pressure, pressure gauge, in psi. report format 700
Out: 1000
